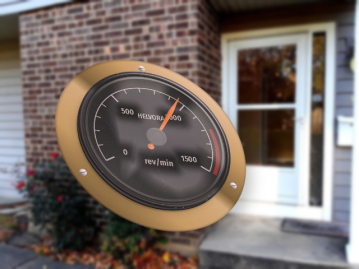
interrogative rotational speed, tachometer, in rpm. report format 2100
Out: 950
